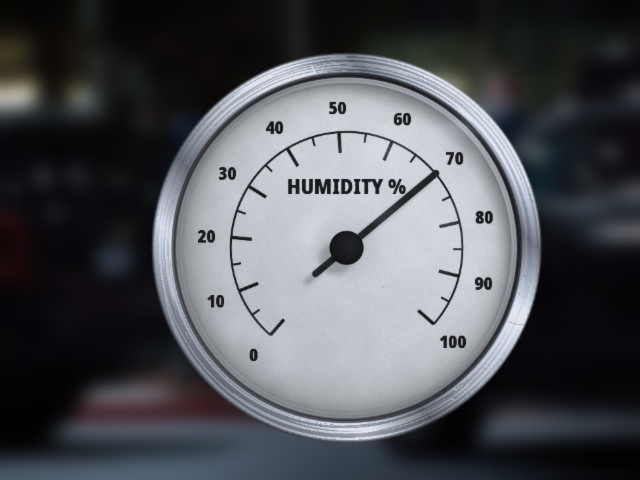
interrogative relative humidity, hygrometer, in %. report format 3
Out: 70
